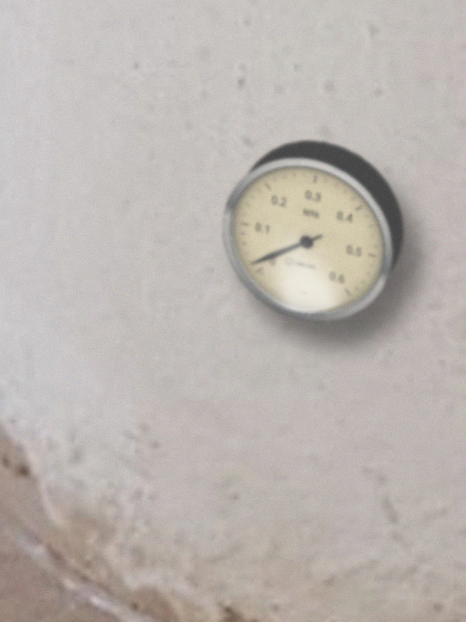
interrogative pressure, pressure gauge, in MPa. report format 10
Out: 0.02
